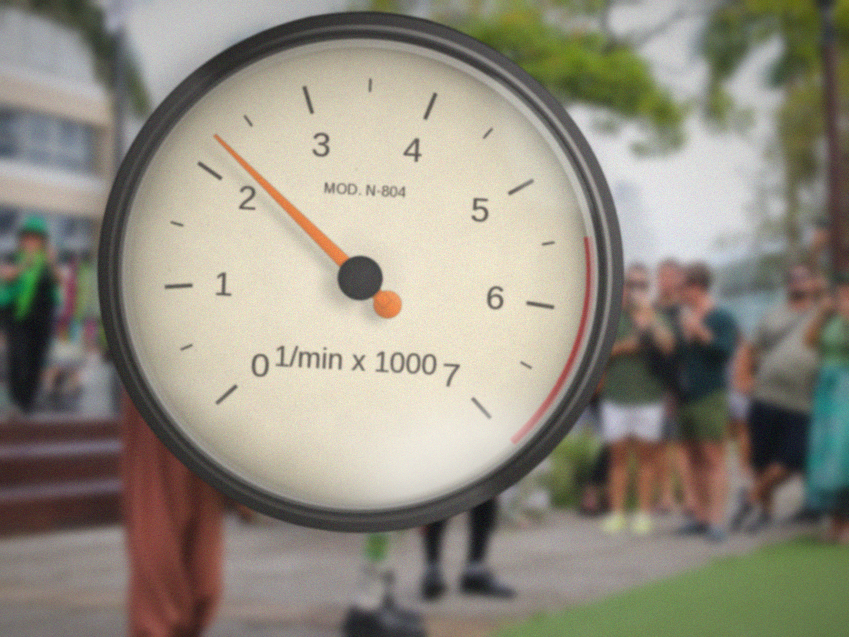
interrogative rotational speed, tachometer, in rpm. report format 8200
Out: 2250
